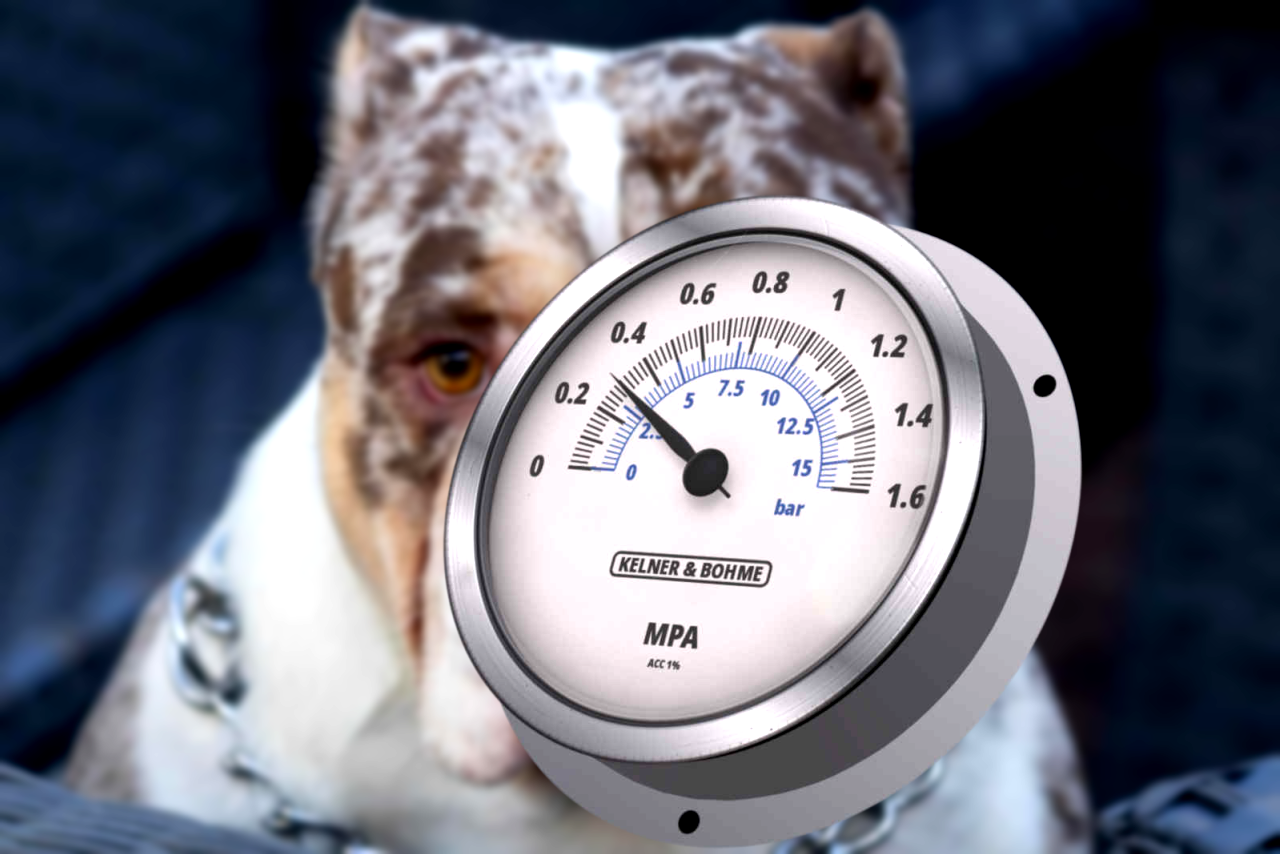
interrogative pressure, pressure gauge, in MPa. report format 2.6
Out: 0.3
